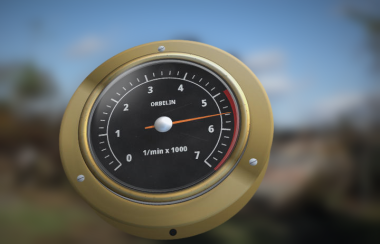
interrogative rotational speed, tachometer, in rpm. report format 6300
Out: 5600
